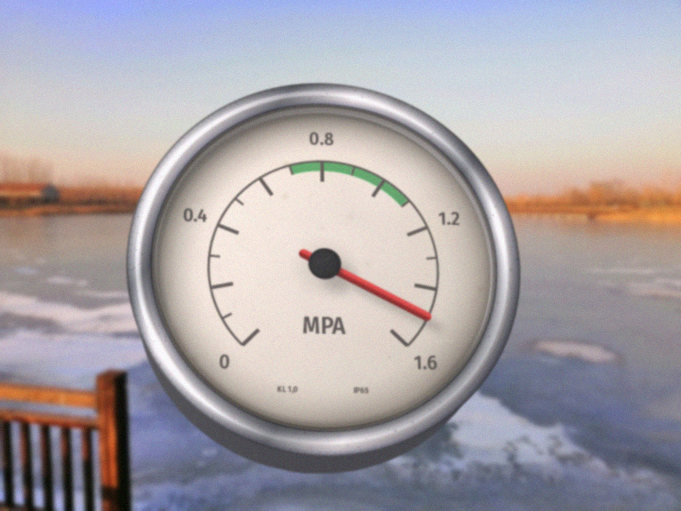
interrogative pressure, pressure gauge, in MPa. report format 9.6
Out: 1.5
